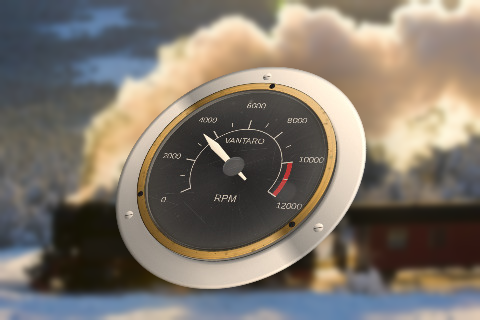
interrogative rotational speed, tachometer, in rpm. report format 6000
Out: 3500
